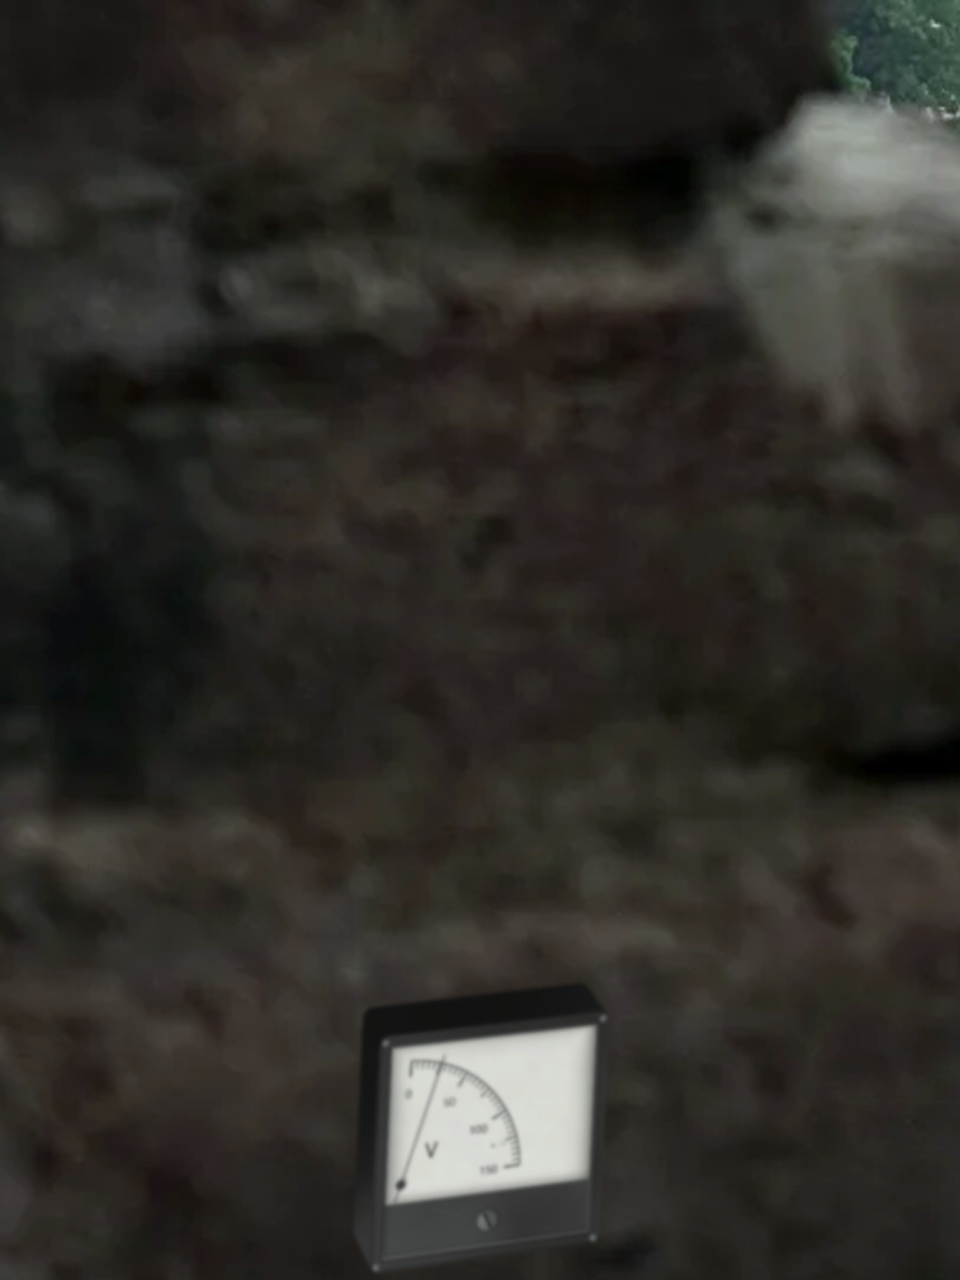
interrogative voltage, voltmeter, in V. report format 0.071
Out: 25
